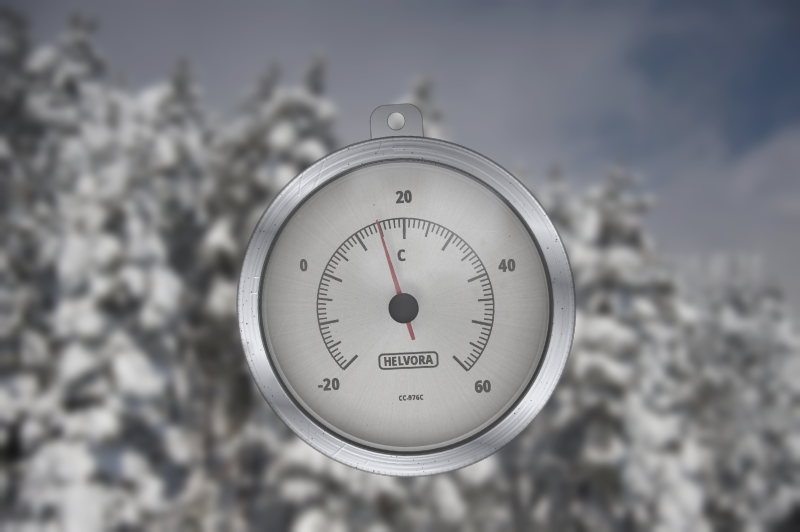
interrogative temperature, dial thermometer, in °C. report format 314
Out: 15
